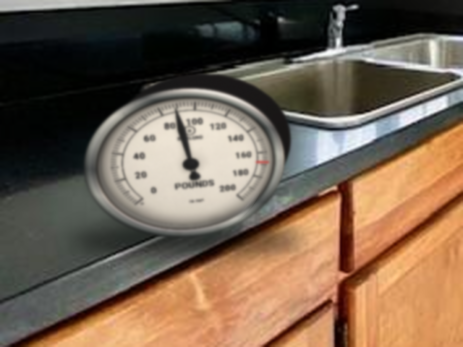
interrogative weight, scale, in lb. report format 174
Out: 90
